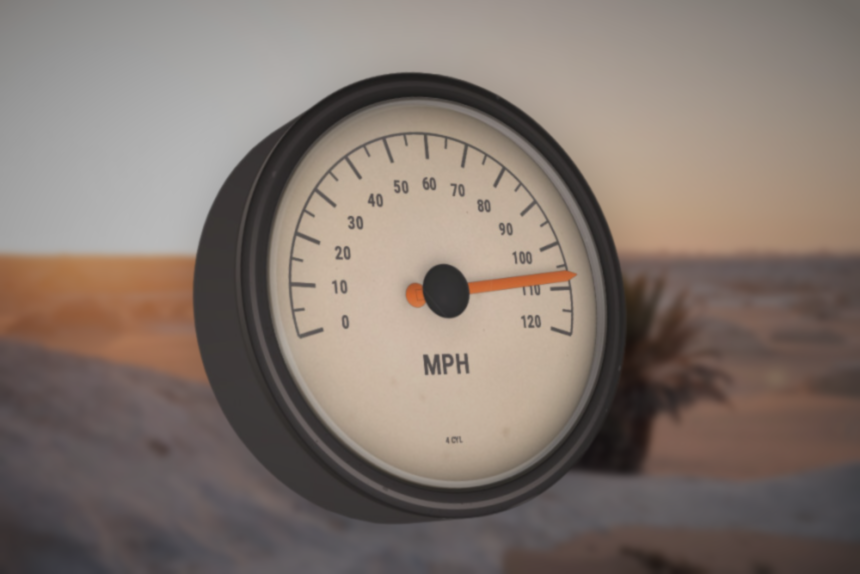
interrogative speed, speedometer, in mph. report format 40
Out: 107.5
